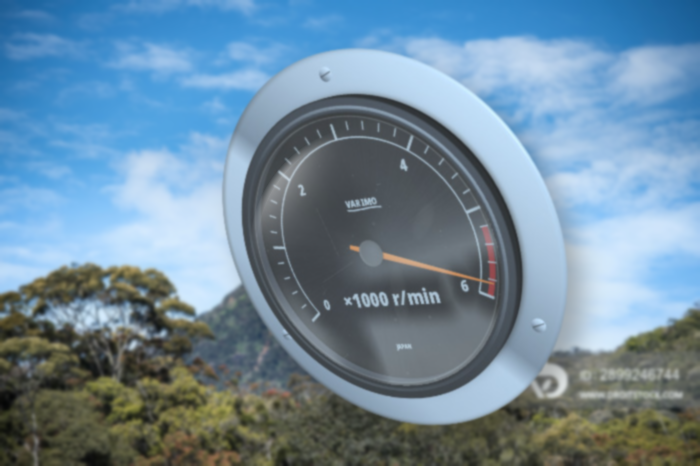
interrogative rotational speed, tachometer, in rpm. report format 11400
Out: 5800
